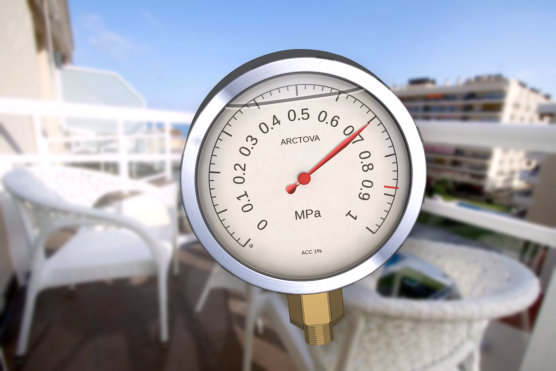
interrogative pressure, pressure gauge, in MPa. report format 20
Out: 0.7
